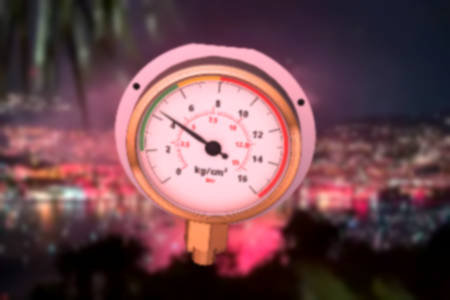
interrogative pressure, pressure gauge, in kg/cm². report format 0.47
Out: 4.5
